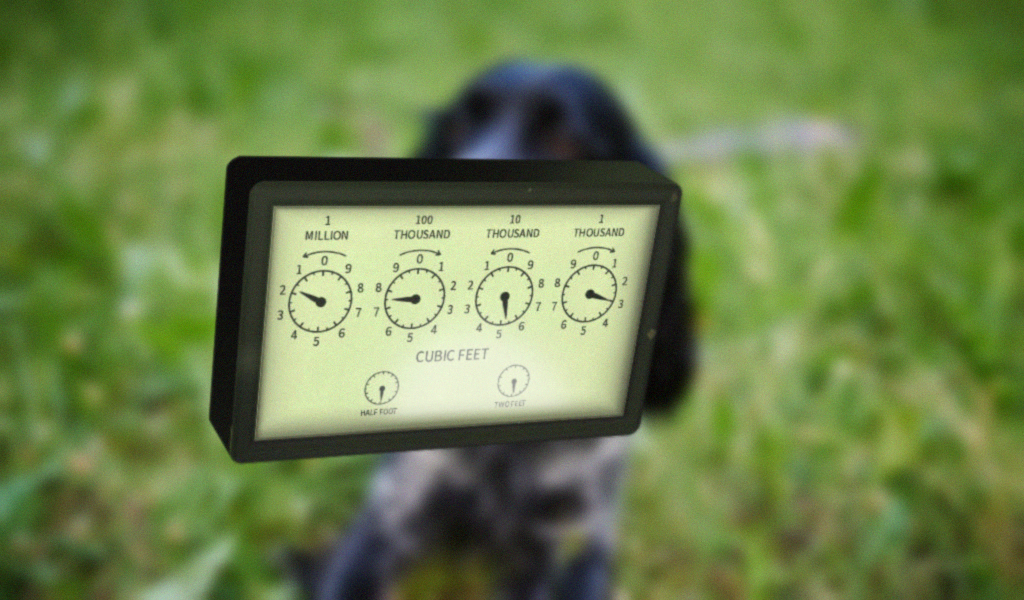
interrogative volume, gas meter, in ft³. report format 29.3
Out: 175300
